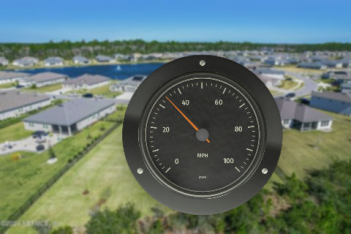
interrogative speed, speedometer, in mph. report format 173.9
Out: 34
